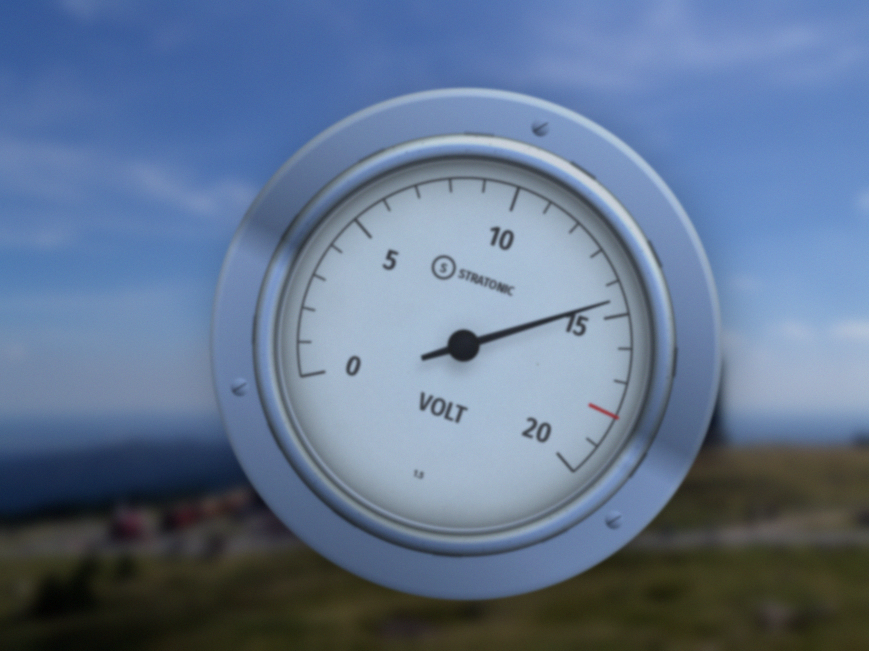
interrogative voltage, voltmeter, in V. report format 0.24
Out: 14.5
